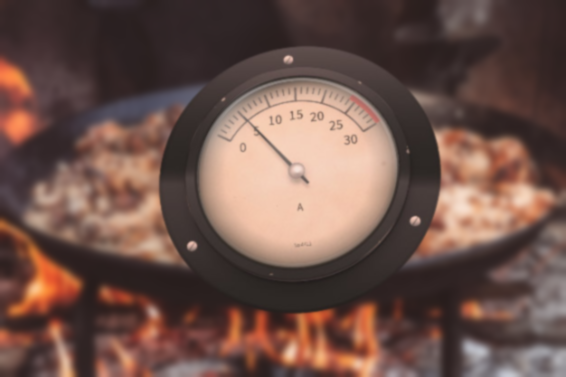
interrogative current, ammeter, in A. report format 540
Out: 5
